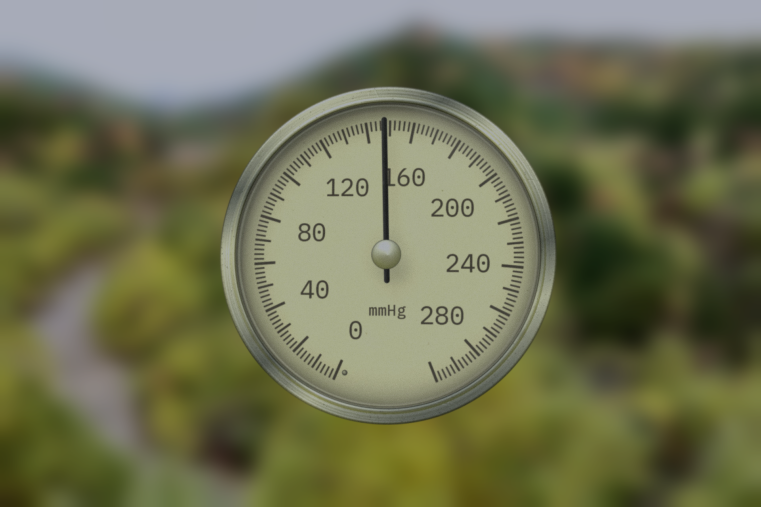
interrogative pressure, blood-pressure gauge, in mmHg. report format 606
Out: 148
